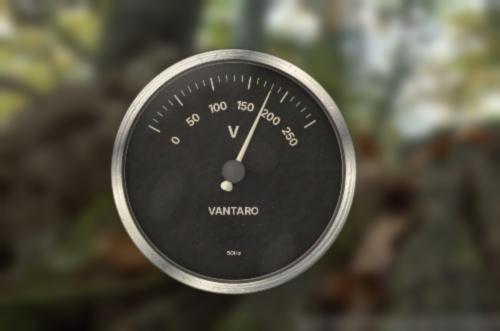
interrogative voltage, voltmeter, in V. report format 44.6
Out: 180
